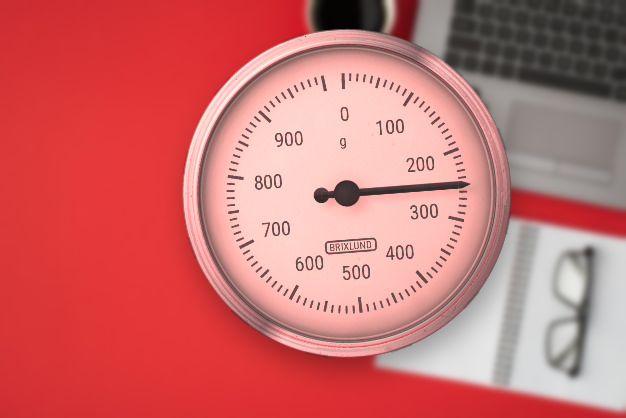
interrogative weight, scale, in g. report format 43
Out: 250
